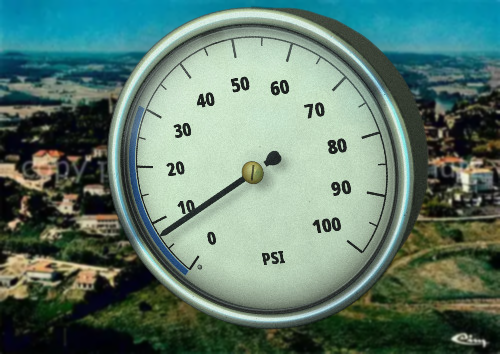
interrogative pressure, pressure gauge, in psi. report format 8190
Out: 7.5
